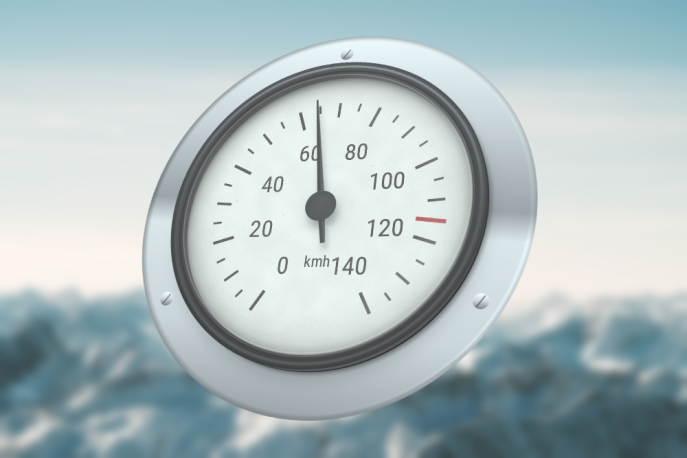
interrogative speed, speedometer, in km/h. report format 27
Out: 65
